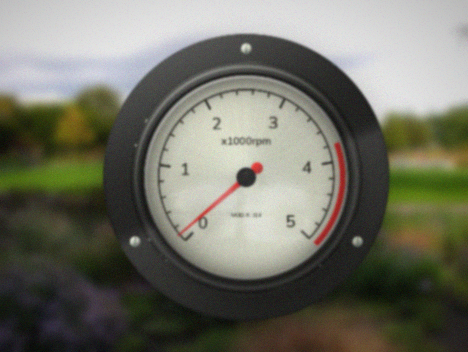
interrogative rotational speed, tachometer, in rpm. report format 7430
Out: 100
